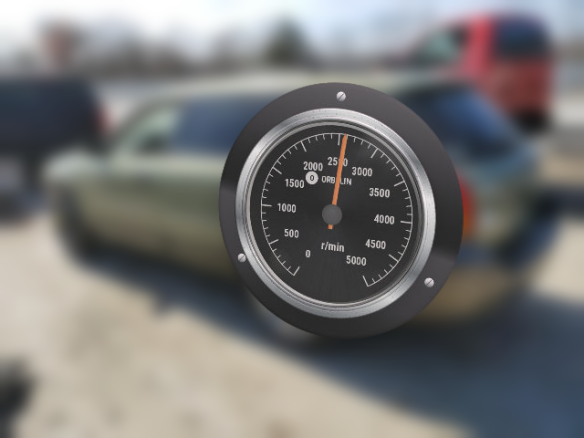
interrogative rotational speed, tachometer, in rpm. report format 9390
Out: 2600
